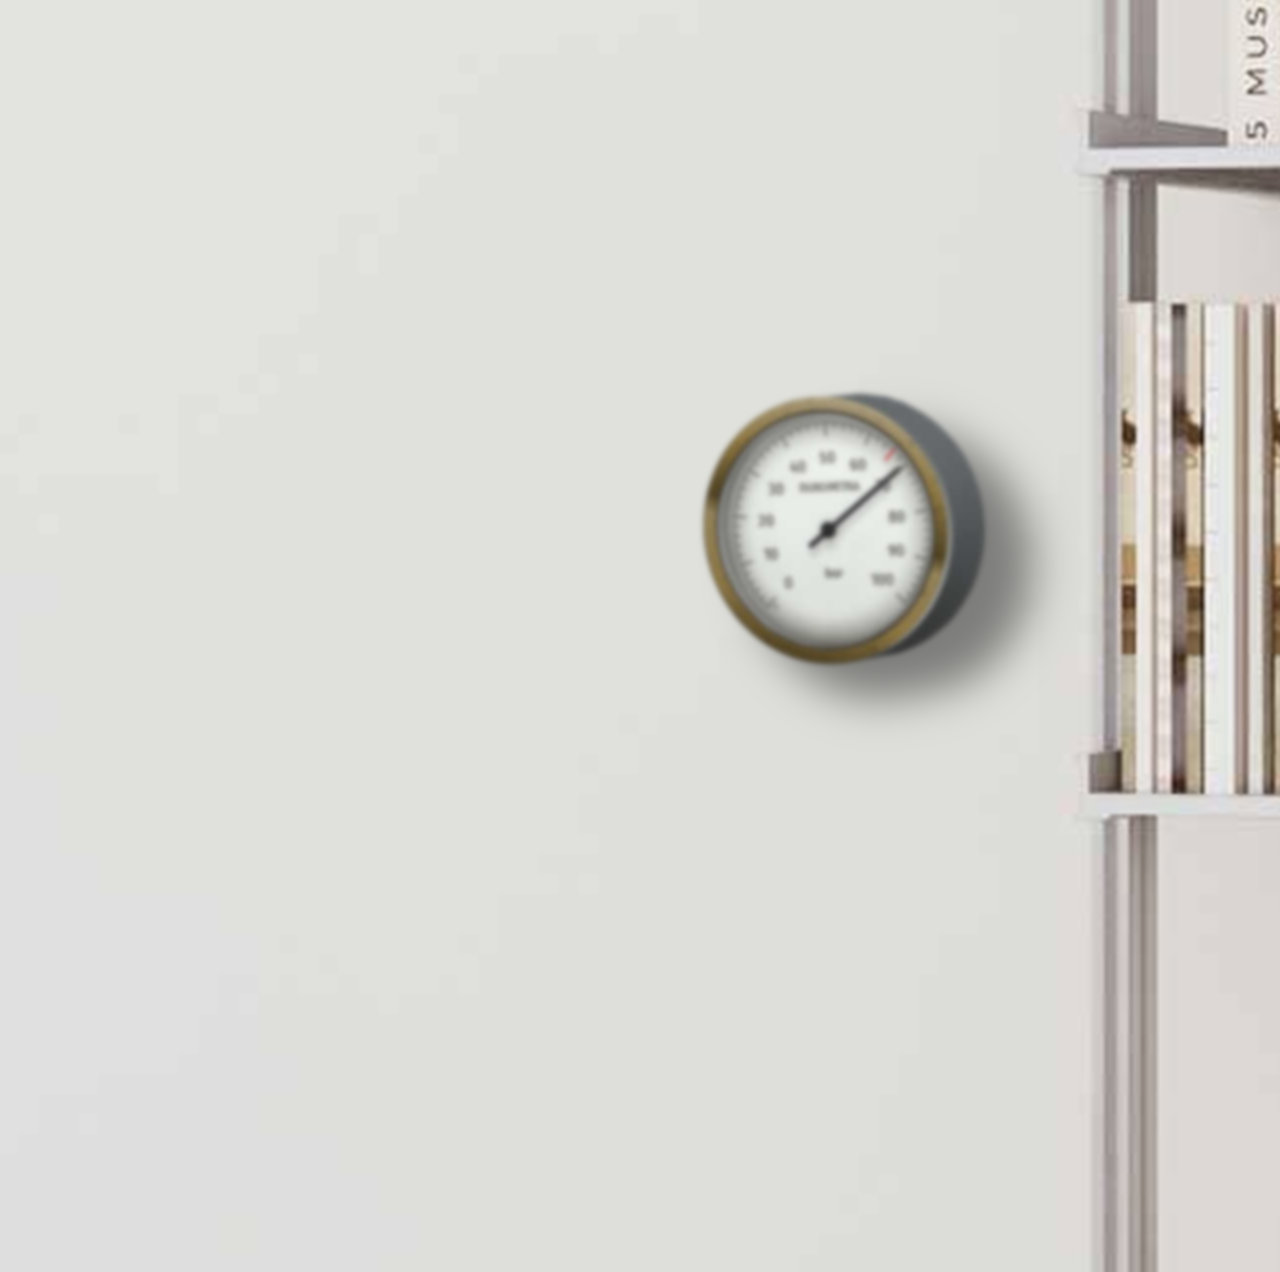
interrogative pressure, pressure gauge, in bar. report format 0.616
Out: 70
